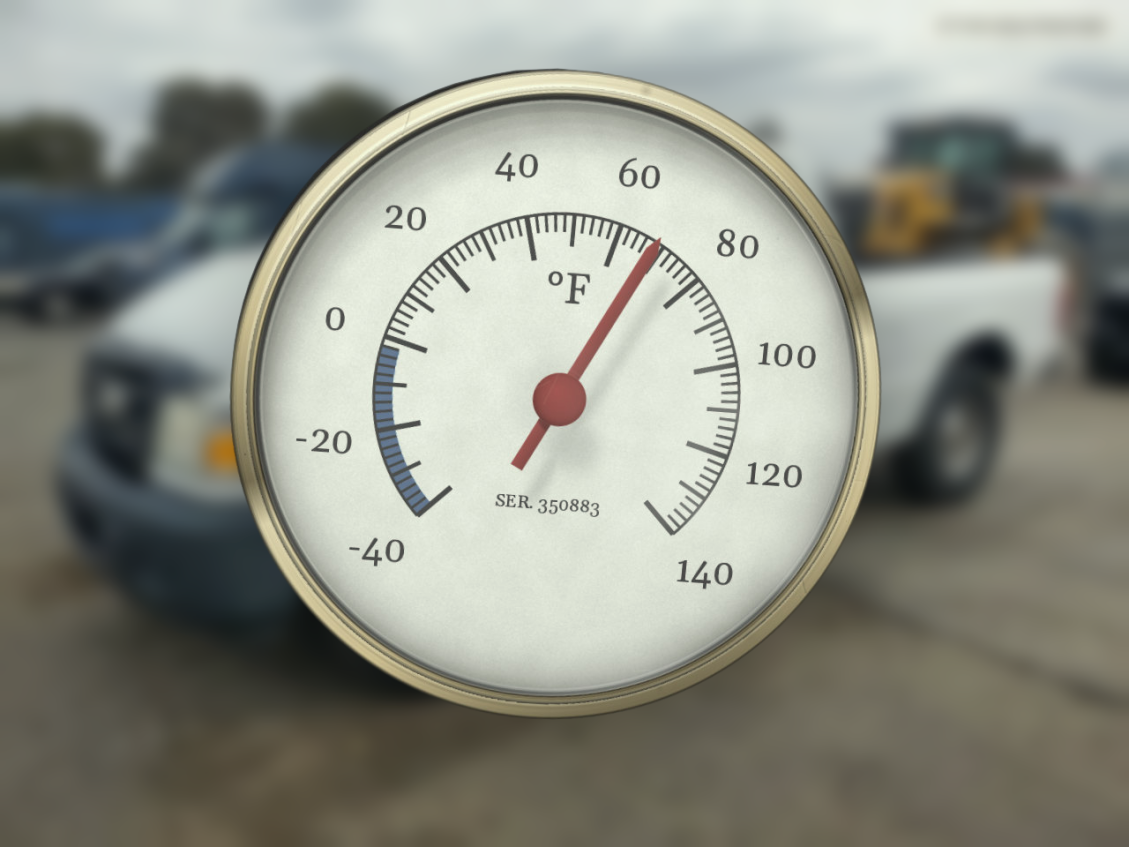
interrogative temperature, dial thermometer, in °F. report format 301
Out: 68
